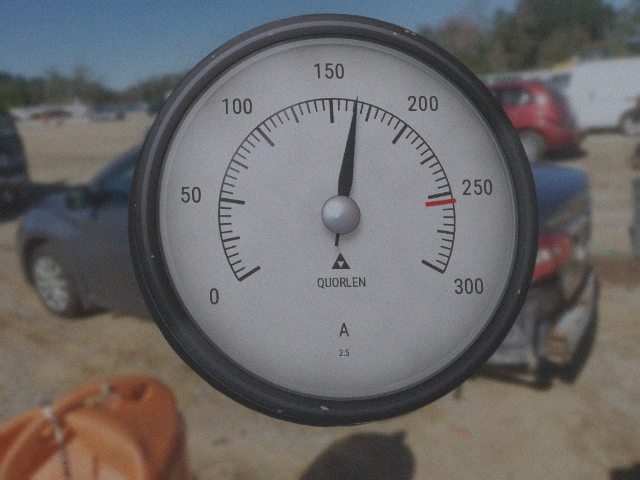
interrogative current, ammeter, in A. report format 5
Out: 165
